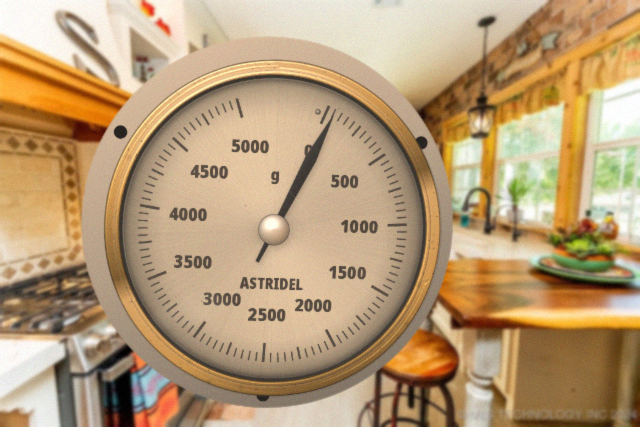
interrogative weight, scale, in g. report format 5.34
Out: 50
